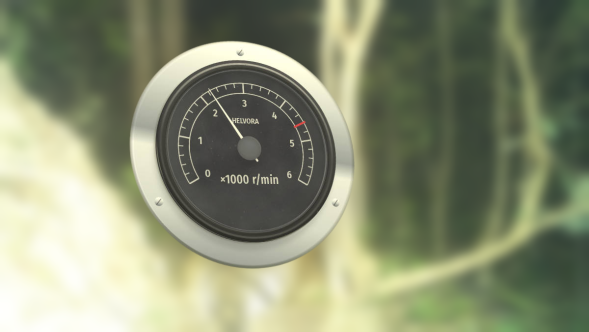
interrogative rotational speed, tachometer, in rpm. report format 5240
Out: 2200
